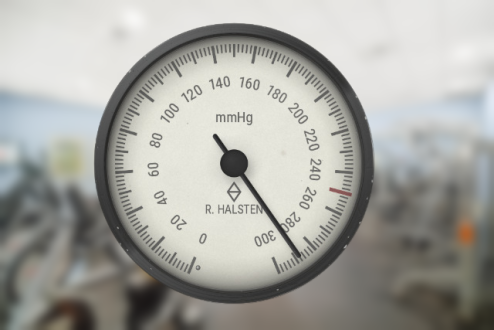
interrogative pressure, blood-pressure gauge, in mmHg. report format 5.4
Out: 288
